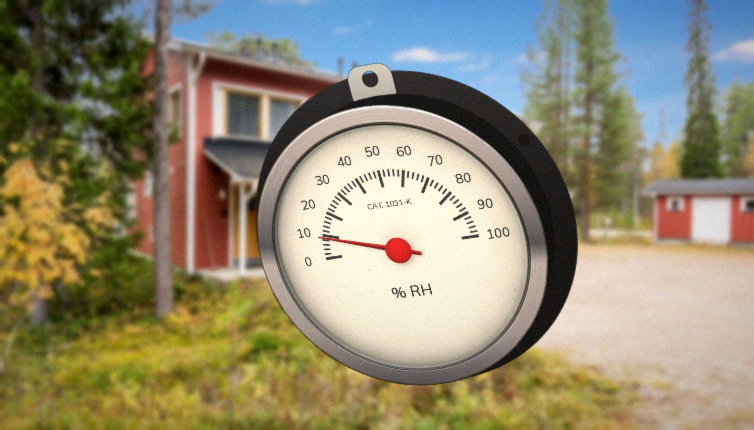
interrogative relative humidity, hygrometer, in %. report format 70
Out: 10
